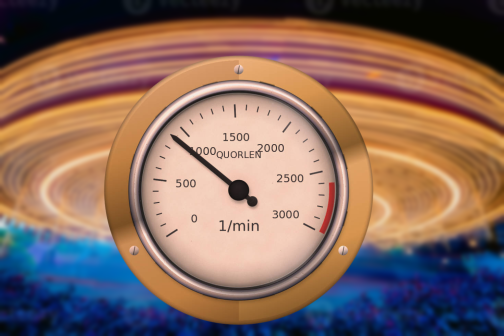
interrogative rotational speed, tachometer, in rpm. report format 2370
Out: 900
